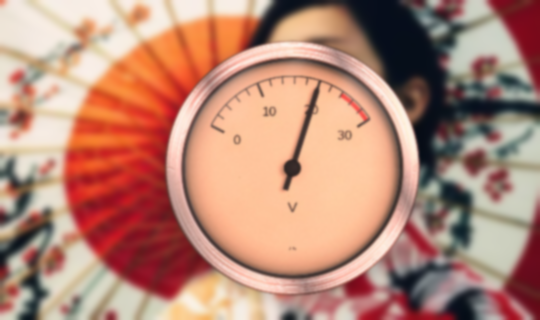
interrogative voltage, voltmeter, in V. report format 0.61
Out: 20
